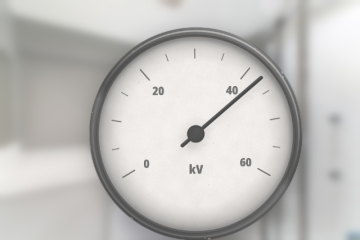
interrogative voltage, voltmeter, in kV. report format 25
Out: 42.5
